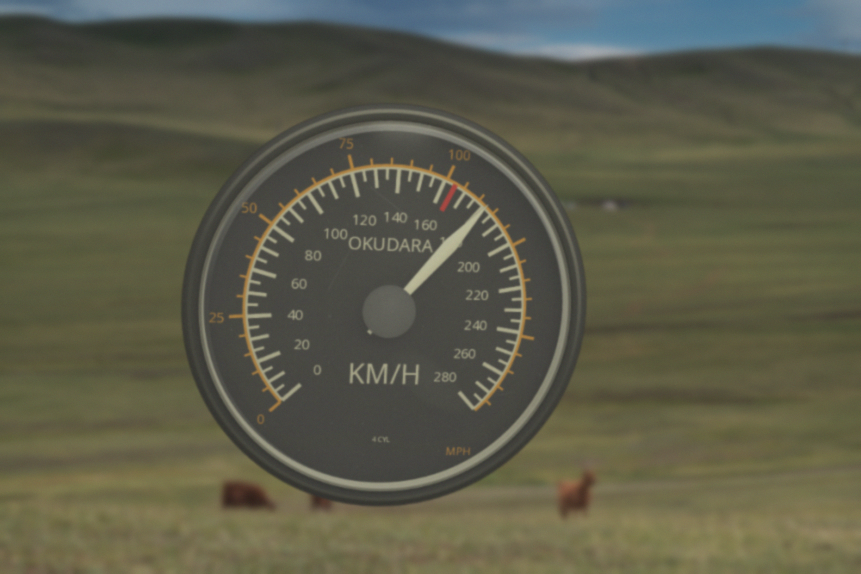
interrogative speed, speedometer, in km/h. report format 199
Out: 180
